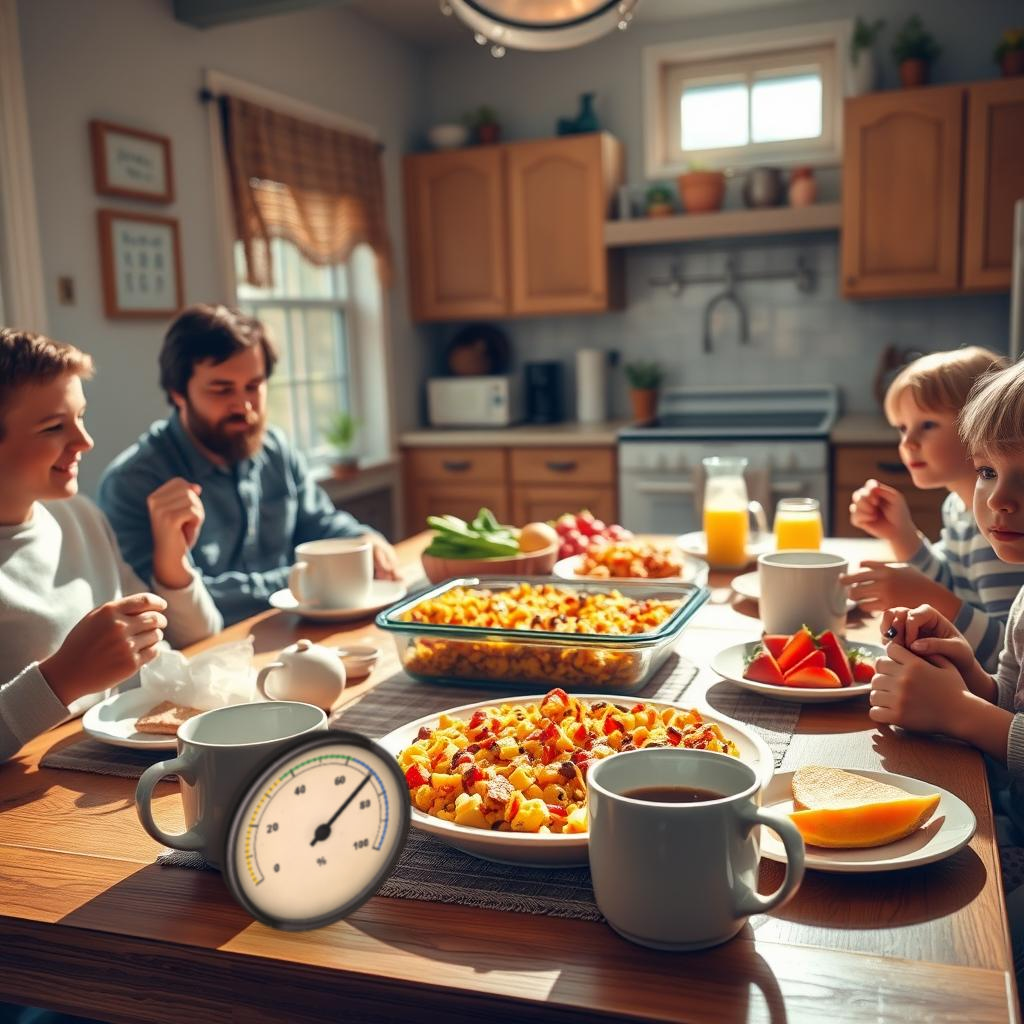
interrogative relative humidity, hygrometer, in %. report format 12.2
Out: 70
